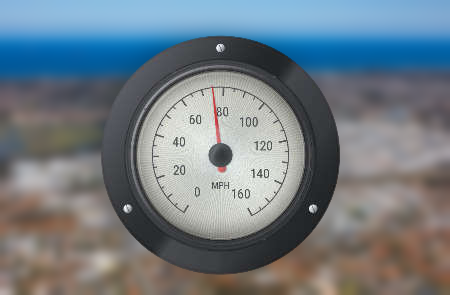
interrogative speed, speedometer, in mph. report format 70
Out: 75
